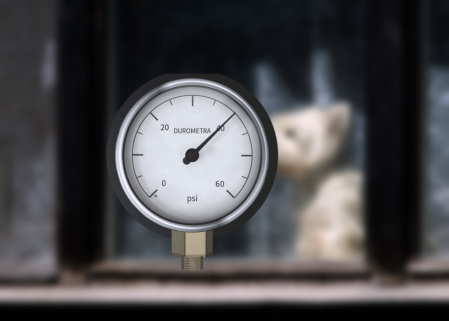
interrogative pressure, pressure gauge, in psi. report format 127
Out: 40
